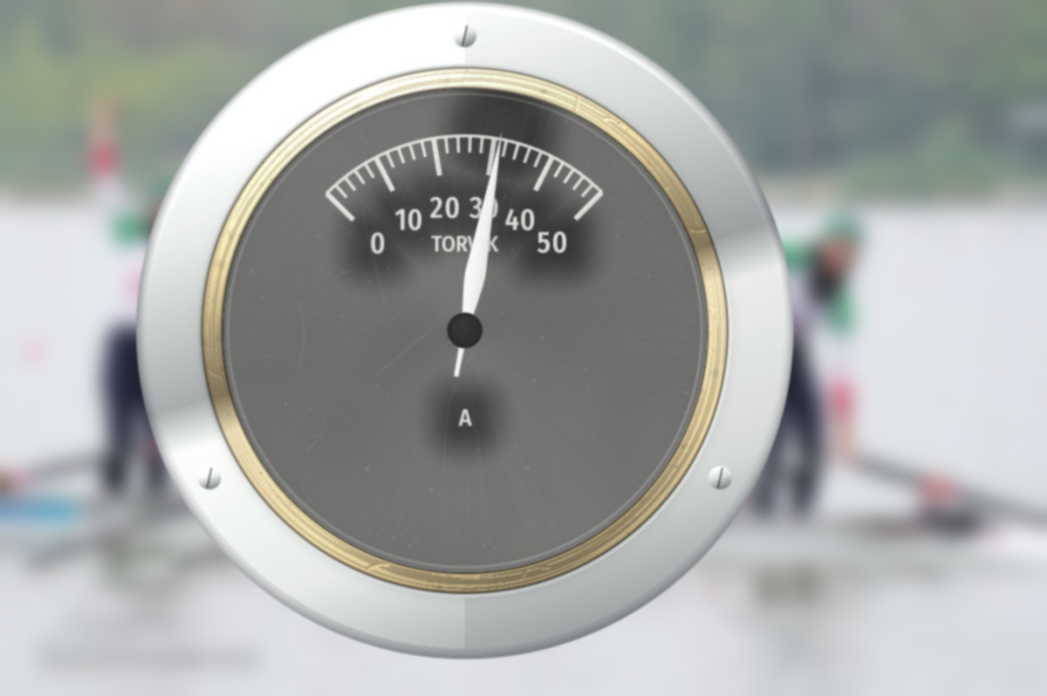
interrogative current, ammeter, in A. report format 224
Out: 31
